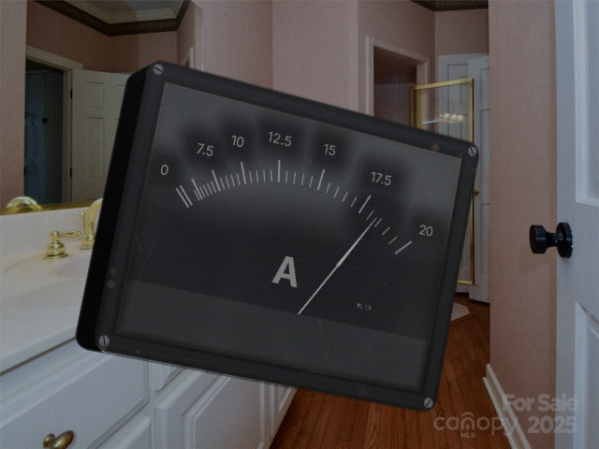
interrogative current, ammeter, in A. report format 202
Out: 18.25
